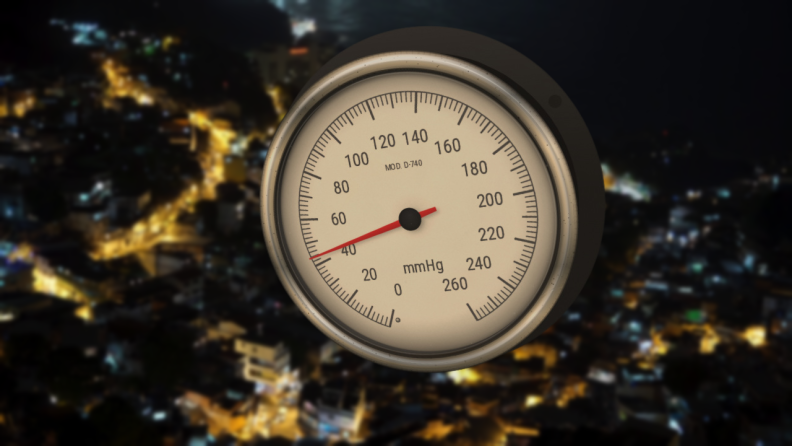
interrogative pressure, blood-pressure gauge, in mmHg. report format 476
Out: 44
